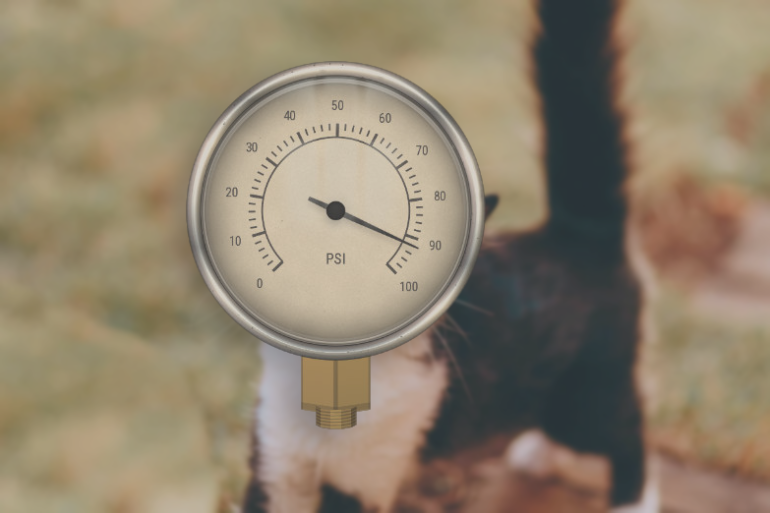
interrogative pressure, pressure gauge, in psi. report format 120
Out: 92
